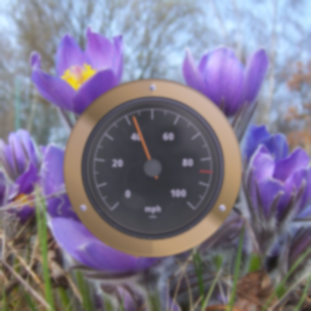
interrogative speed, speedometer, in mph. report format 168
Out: 42.5
